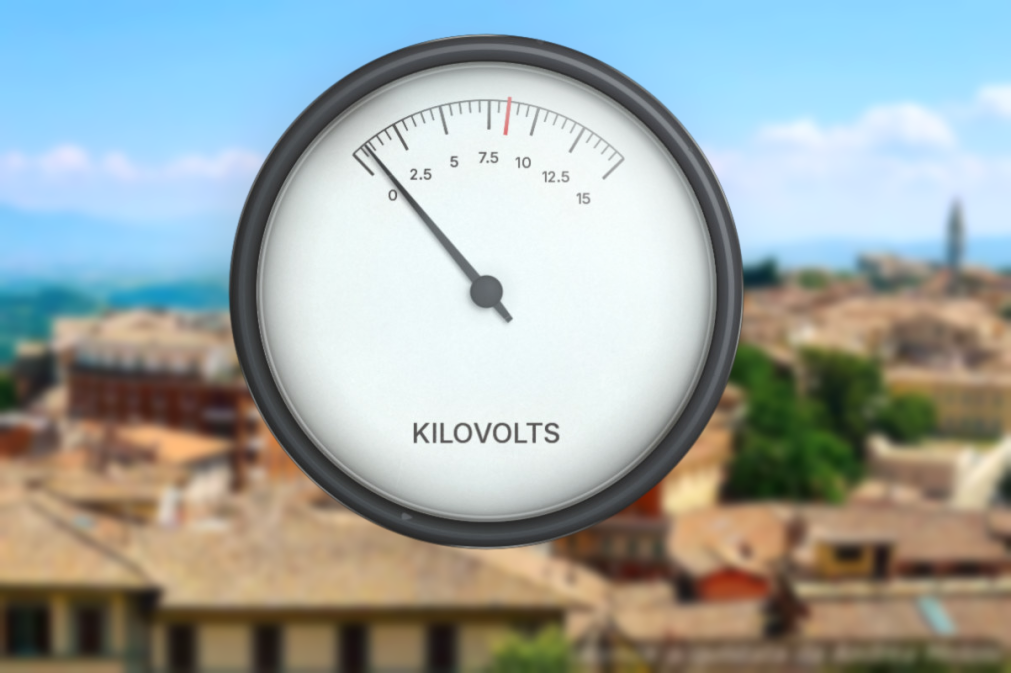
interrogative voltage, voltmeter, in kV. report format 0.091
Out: 0.75
